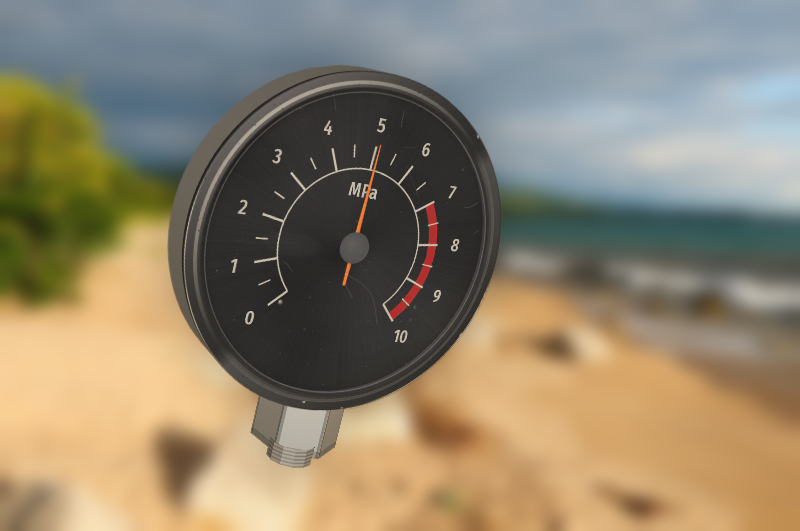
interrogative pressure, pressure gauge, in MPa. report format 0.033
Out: 5
